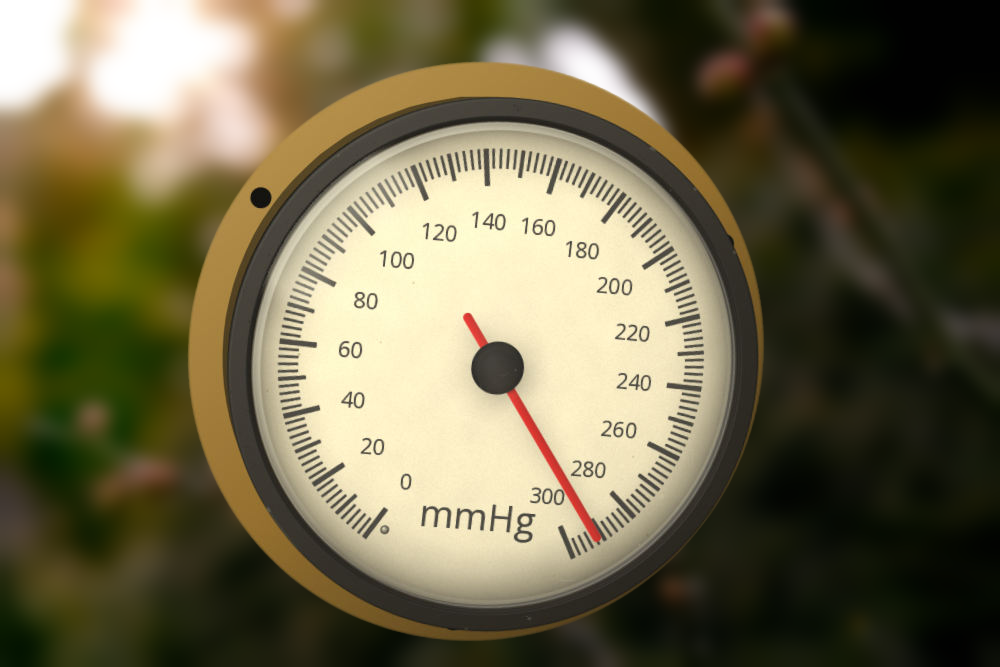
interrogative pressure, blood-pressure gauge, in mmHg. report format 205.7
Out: 292
